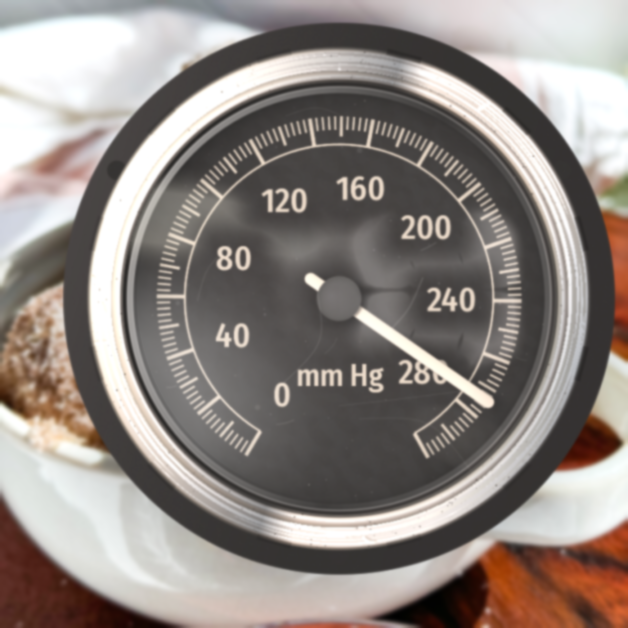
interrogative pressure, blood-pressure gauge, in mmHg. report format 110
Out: 274
